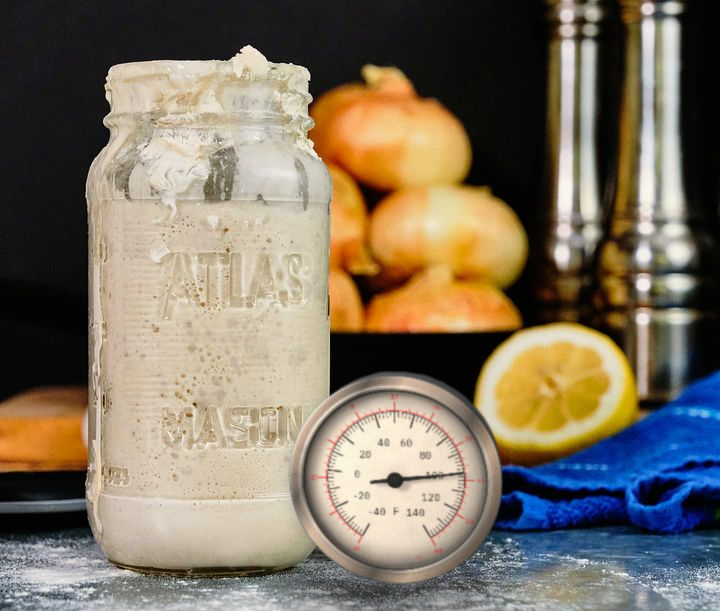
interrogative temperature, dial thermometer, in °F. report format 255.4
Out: 100
